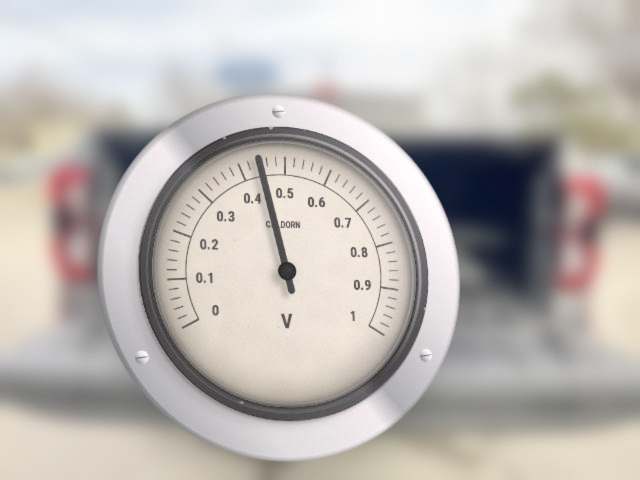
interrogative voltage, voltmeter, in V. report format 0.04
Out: 0.44
